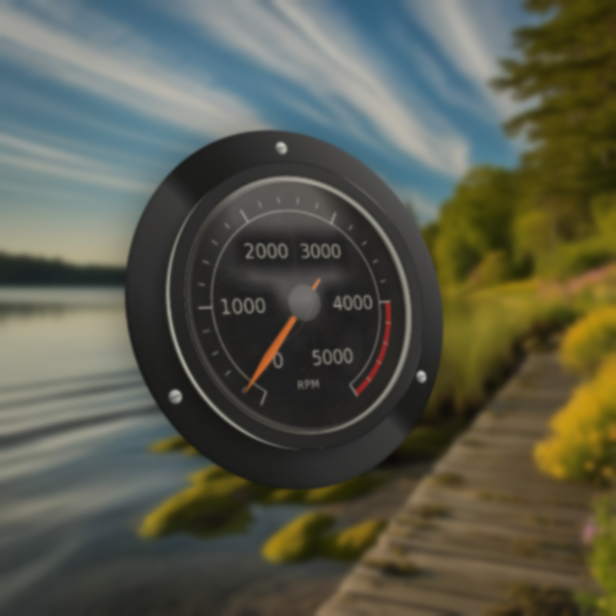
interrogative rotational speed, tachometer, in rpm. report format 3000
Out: 200
